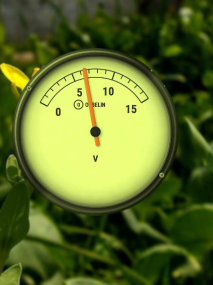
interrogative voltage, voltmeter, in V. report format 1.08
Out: 6.5
